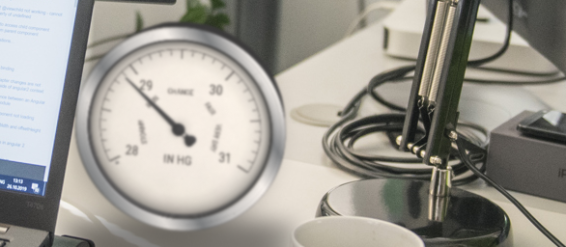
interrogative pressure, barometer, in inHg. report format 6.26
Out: 28.9
